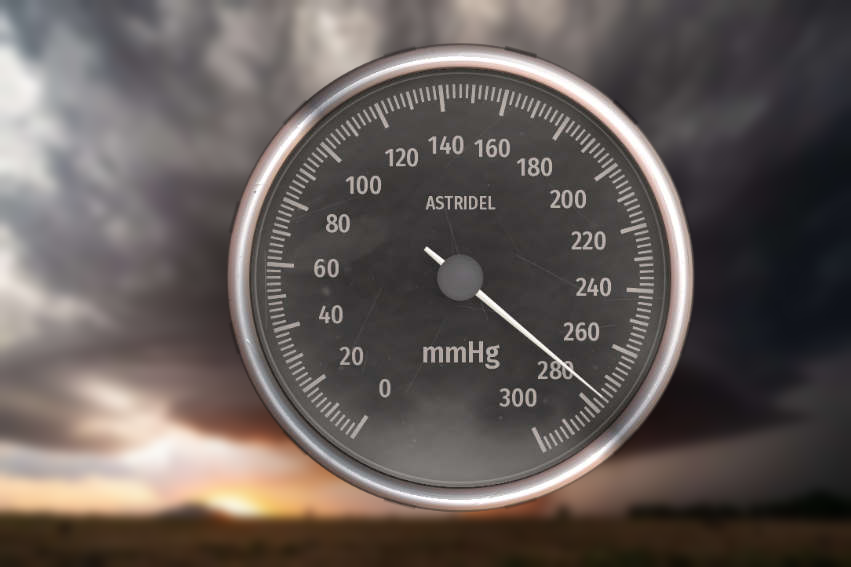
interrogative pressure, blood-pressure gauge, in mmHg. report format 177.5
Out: 276
